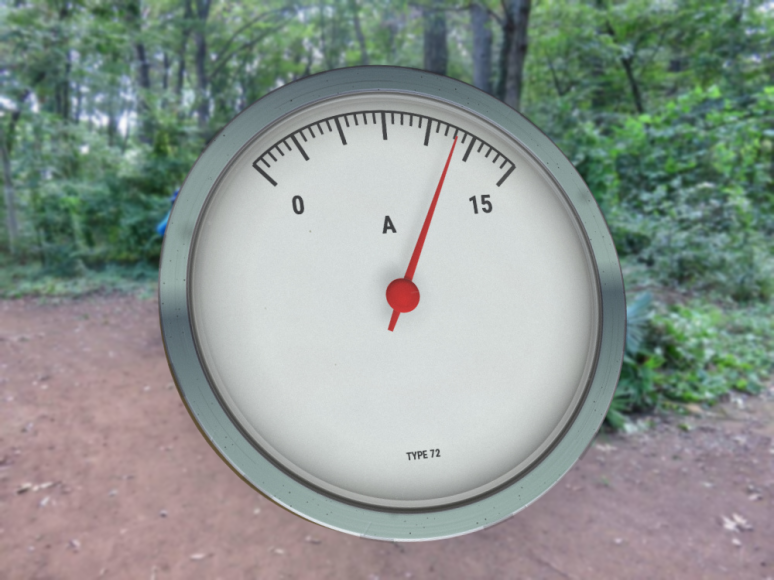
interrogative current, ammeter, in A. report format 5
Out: 11.5
